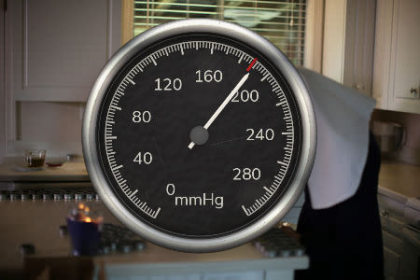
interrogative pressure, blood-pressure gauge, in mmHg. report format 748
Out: 190
